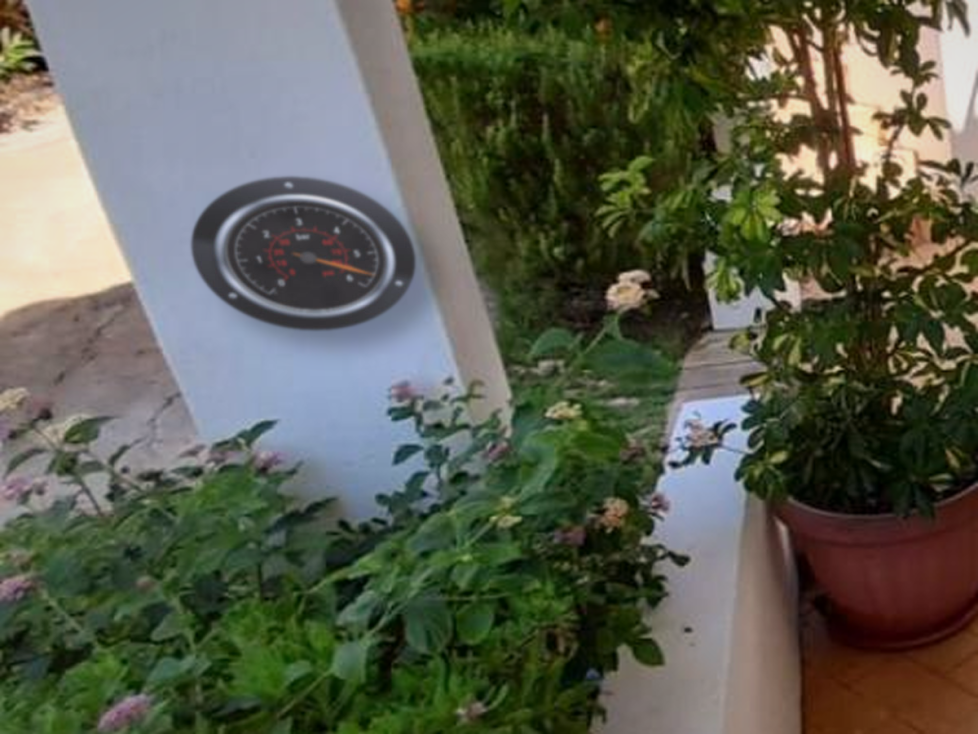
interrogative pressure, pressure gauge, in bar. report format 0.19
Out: 5.6
